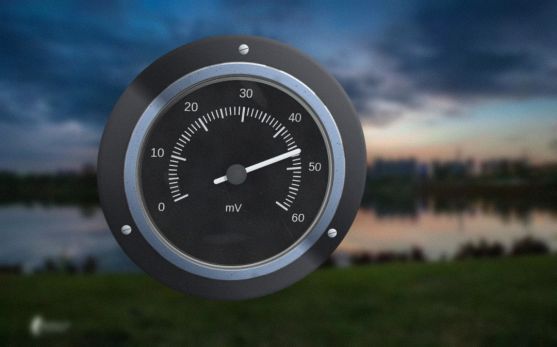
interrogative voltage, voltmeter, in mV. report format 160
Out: 46
